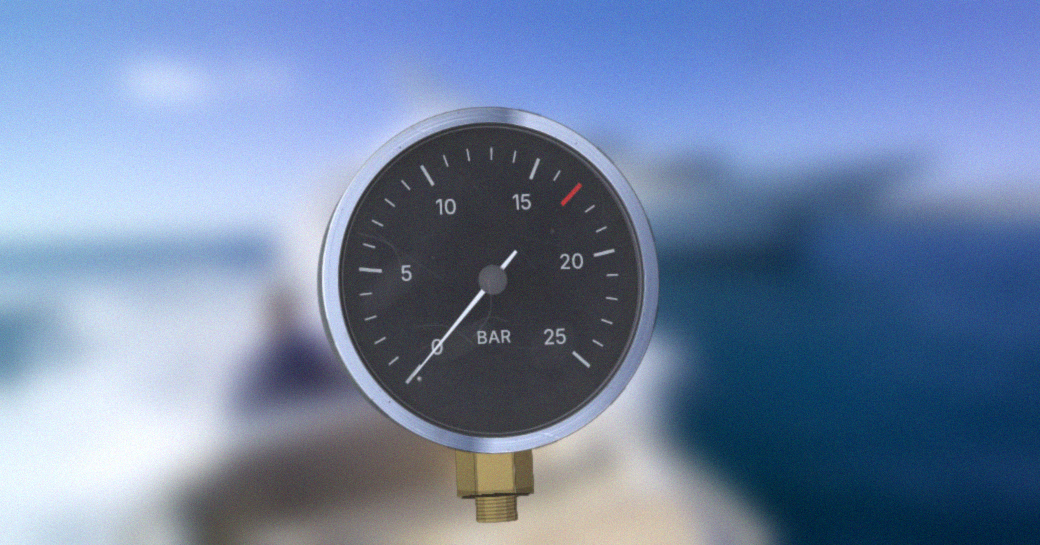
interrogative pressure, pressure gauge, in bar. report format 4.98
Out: 0
